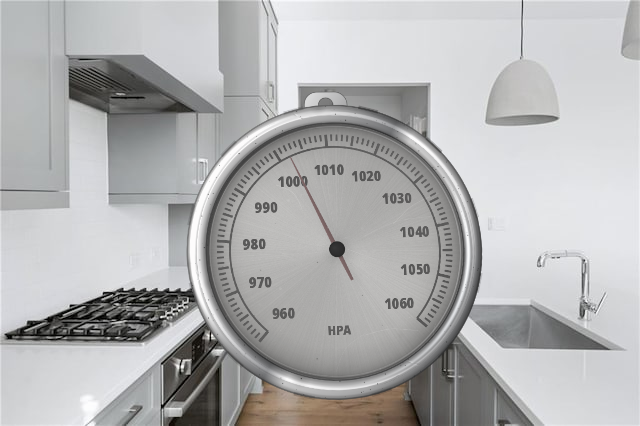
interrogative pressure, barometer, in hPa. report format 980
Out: 1002
